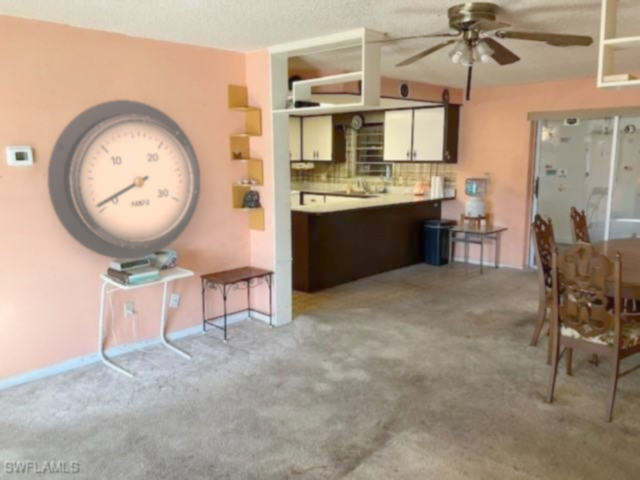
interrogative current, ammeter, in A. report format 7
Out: 1
